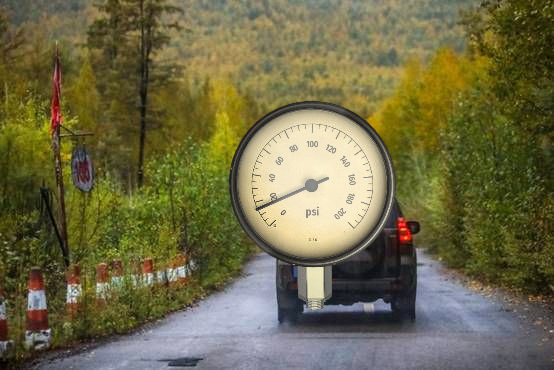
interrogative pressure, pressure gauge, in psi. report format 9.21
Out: 15
